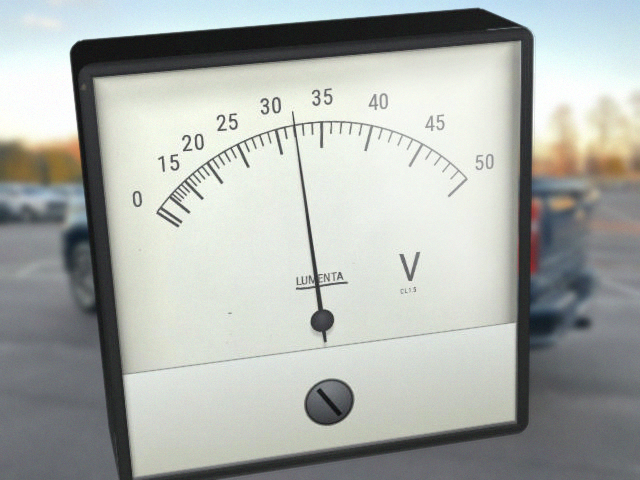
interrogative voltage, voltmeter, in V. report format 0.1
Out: 32
